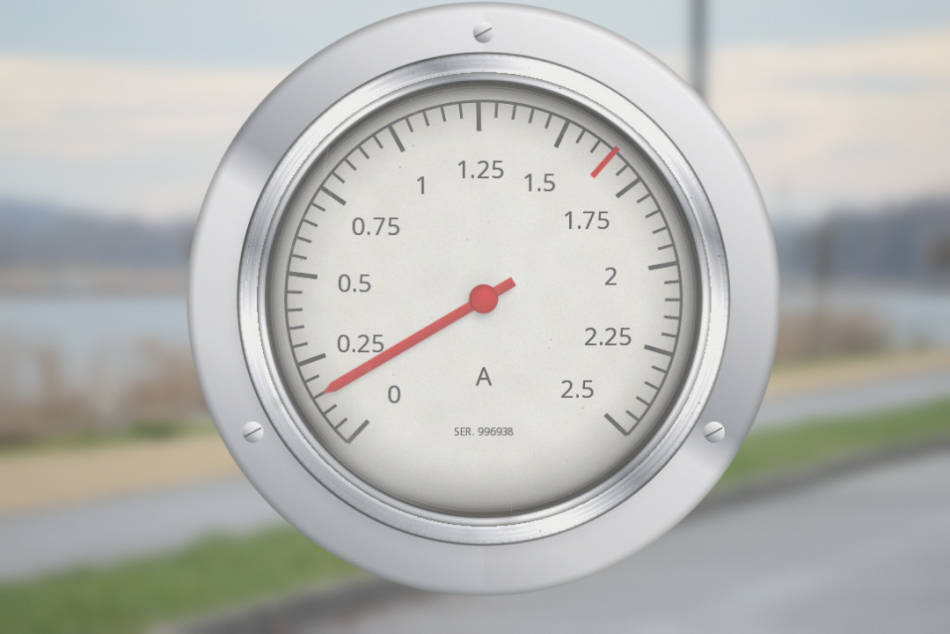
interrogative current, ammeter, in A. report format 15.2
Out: 0.15
